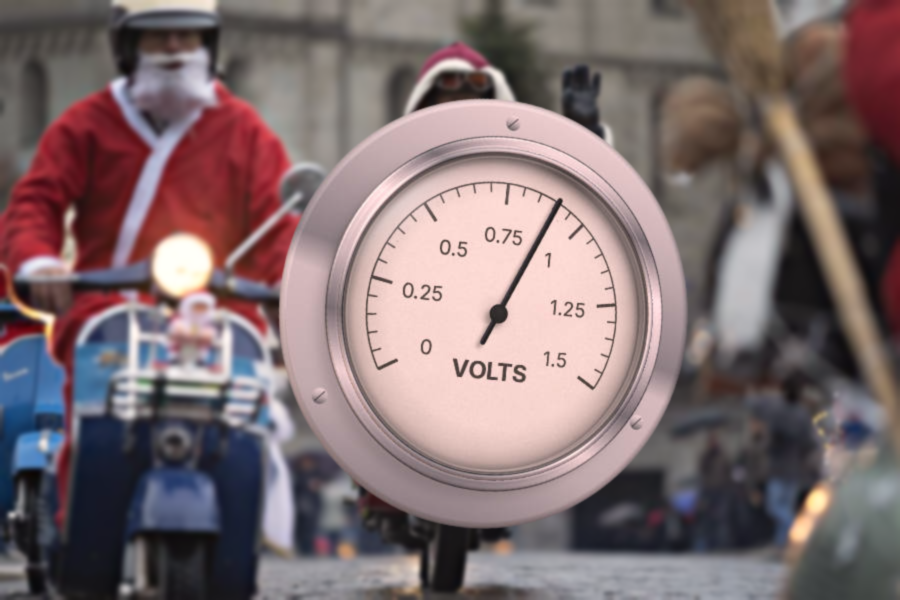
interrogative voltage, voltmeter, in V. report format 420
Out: 0.9
